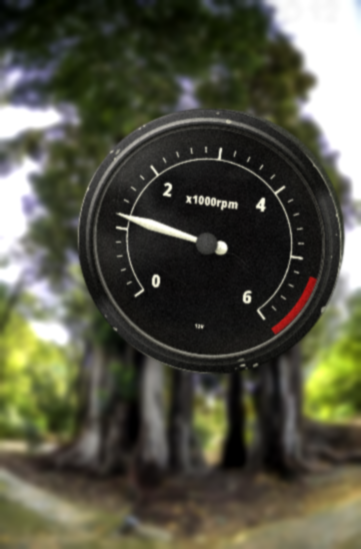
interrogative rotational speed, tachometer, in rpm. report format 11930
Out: 1200
